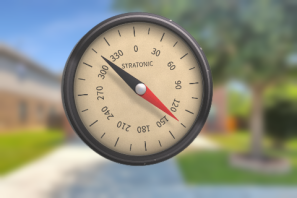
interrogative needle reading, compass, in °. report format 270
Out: 135
